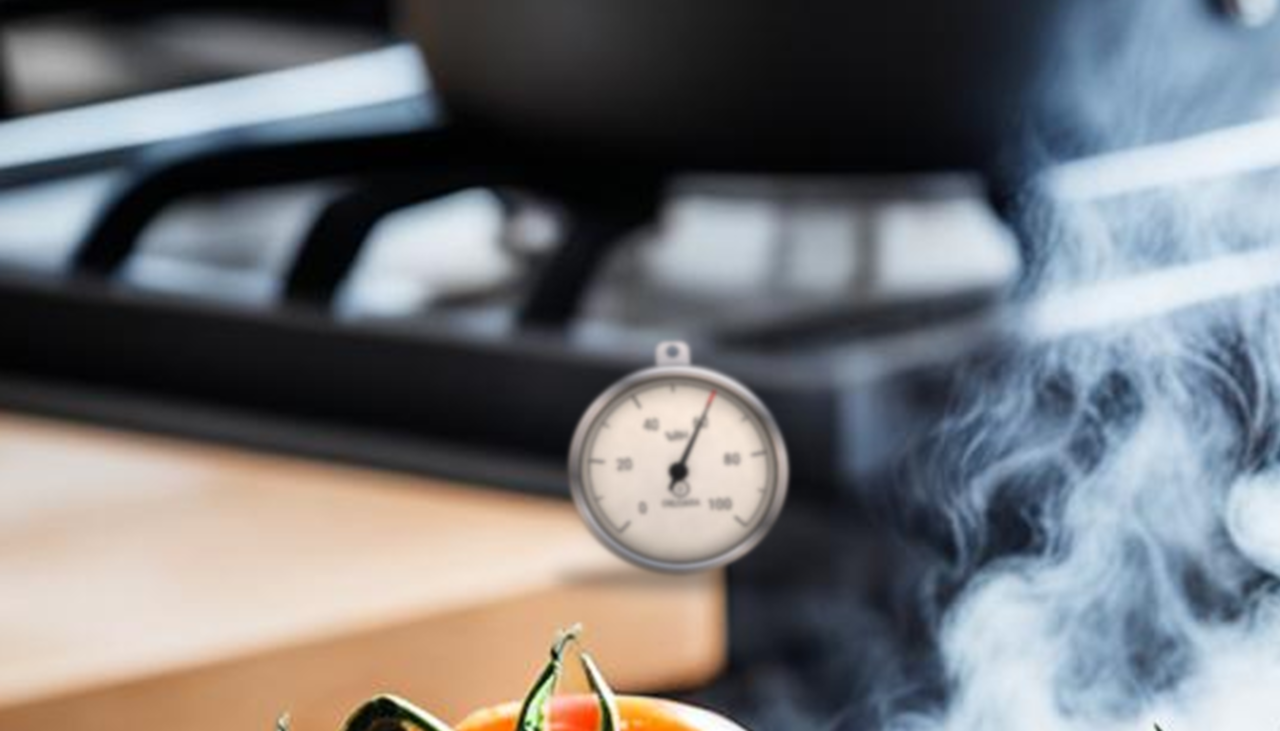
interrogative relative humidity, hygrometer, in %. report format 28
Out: 60
